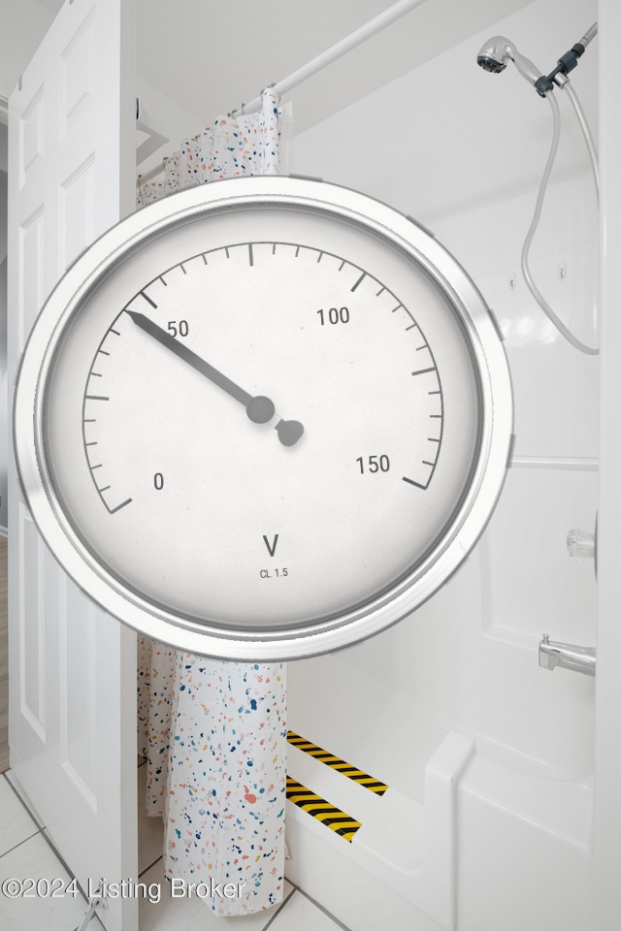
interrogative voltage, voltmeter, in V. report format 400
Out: 45
